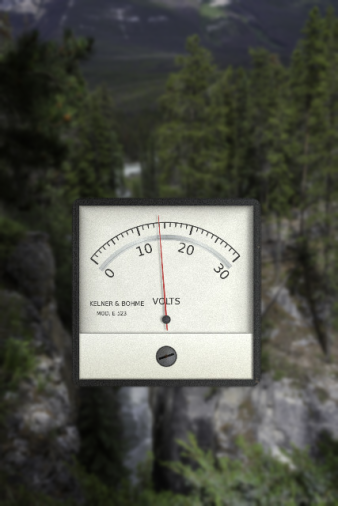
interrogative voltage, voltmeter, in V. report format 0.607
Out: 14
